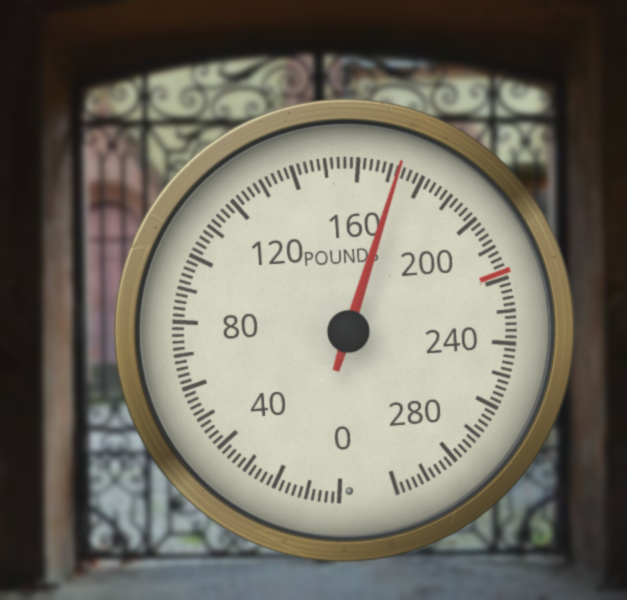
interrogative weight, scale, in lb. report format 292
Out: 172
